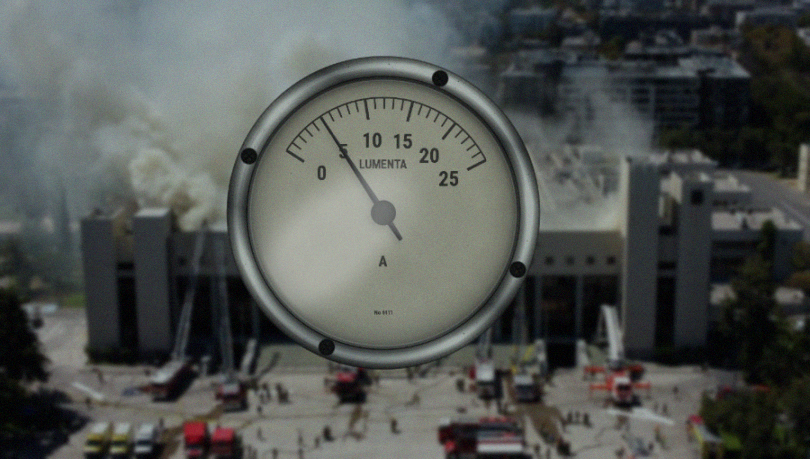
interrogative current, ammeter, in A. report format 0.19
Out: 5
